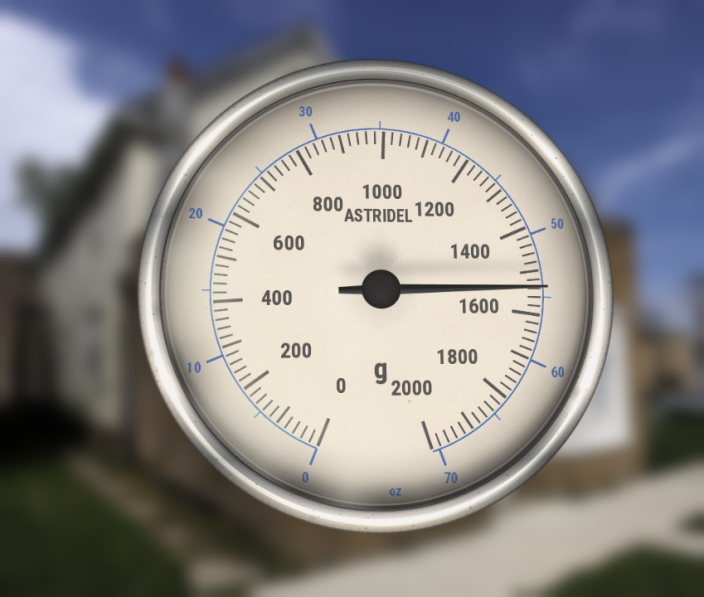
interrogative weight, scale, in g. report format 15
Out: 1540
